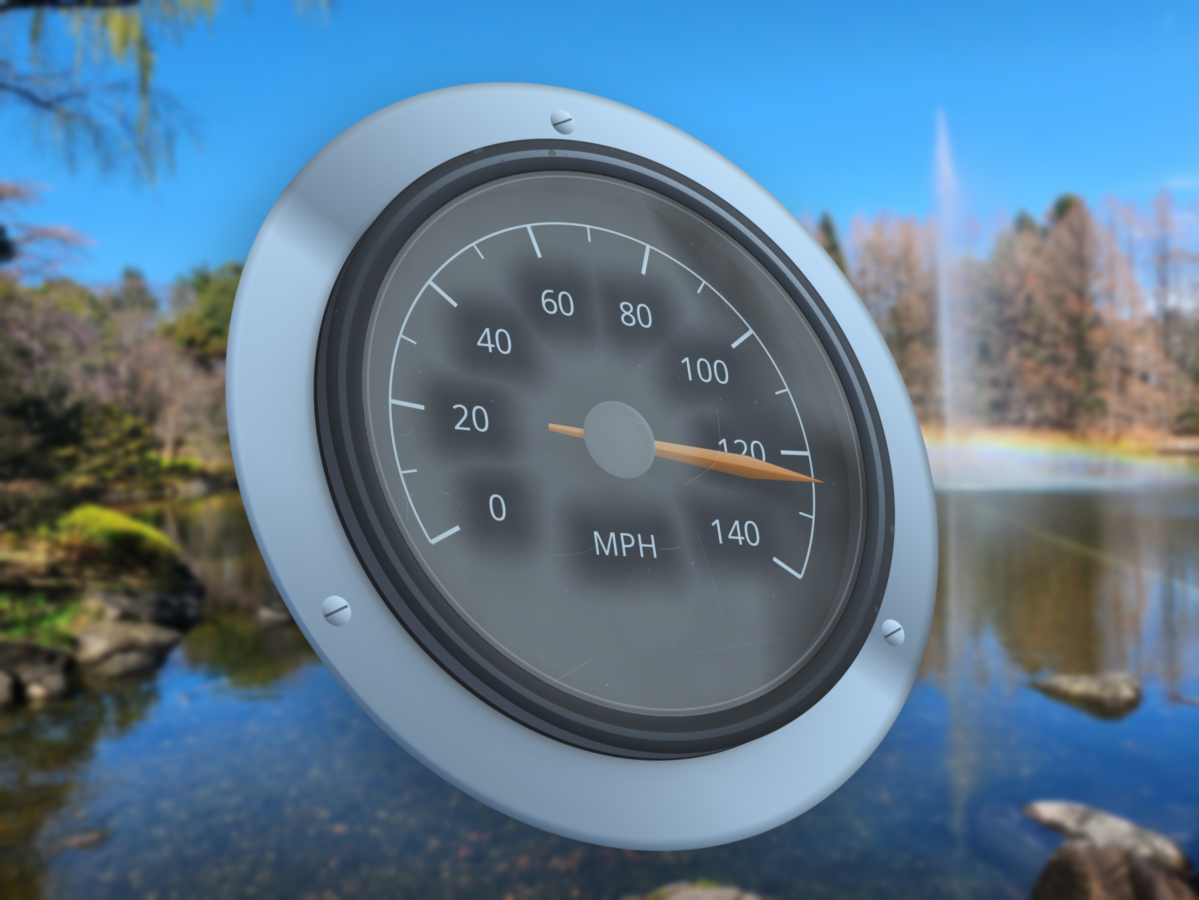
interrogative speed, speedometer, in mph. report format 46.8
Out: 125
